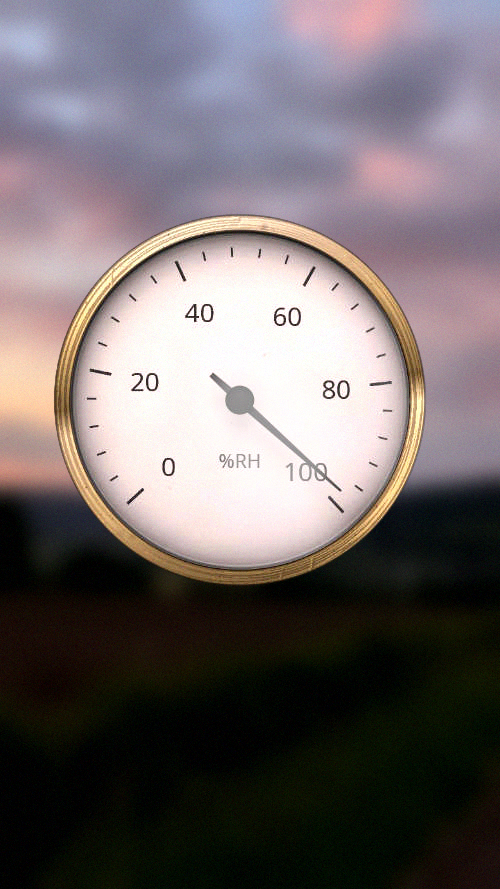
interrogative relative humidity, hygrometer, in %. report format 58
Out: 98
